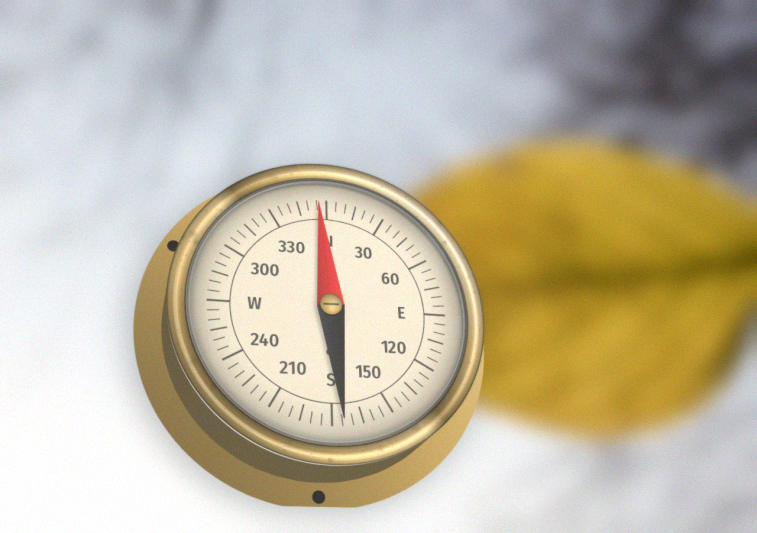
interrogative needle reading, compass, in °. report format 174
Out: 355
